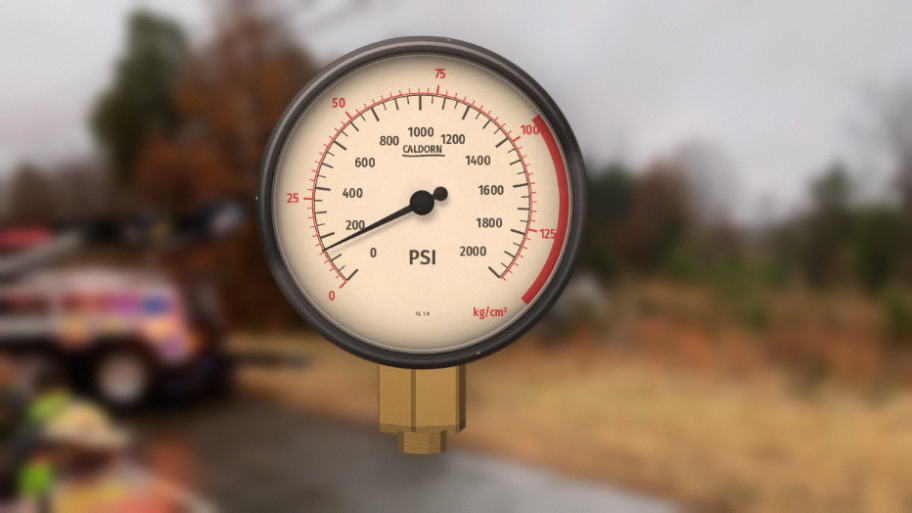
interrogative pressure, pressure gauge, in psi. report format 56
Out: 150
